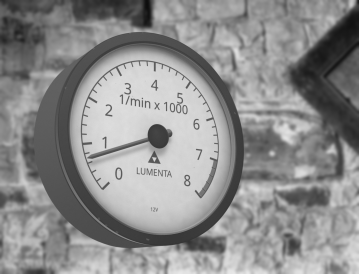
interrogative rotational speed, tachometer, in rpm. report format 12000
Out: 700
